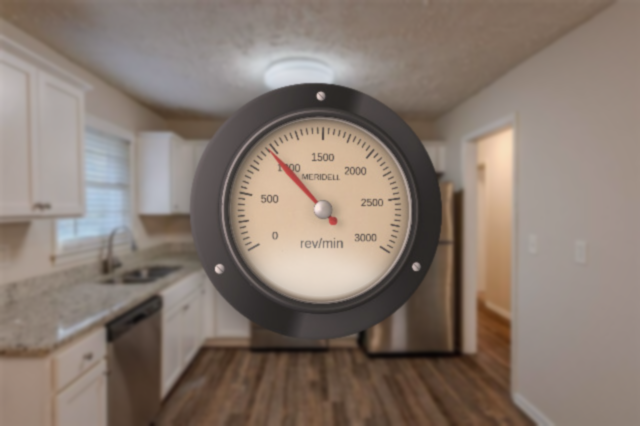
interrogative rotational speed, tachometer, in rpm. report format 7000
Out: 950
